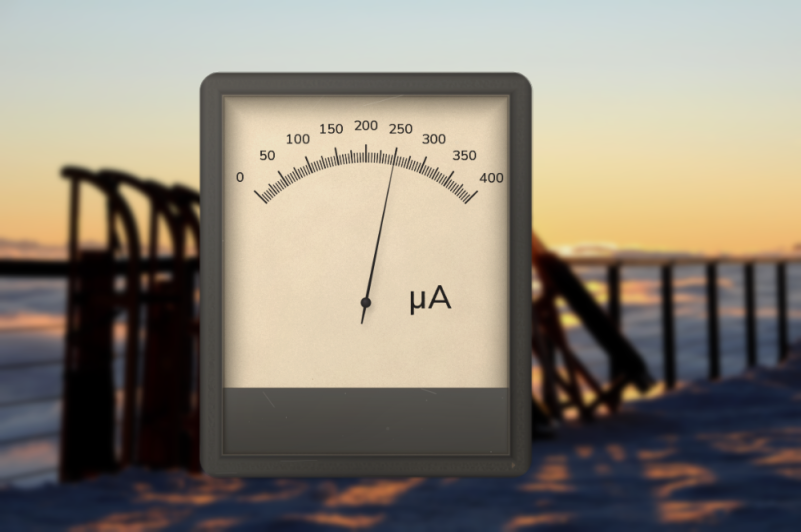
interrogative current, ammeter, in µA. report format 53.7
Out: 250
